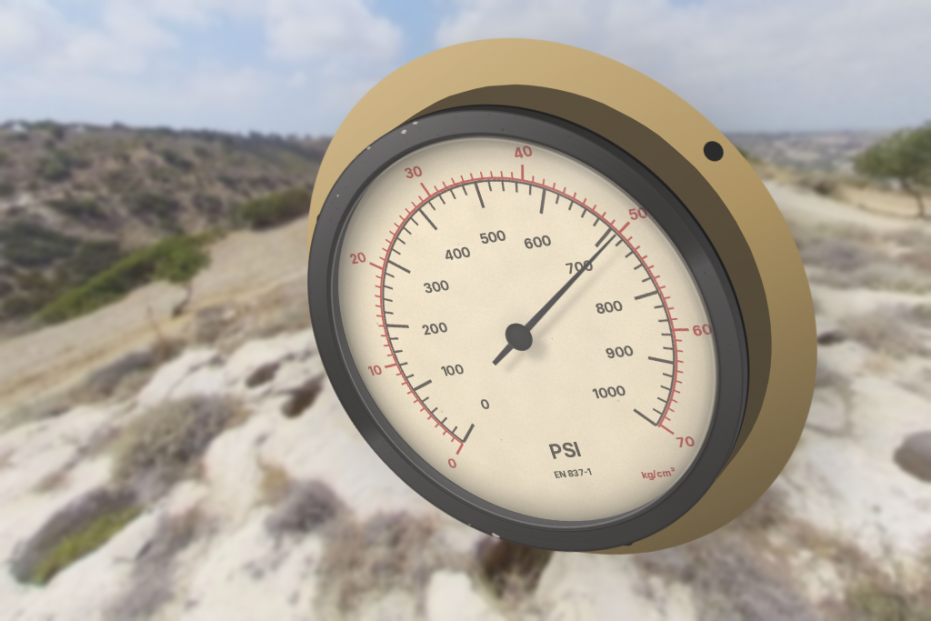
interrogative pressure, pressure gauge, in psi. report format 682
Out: 710
